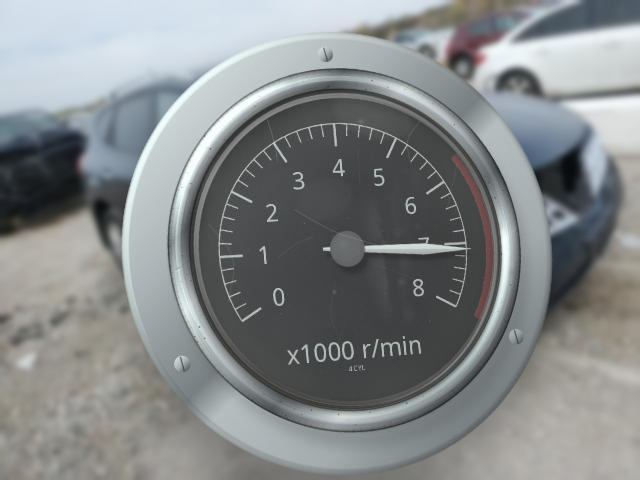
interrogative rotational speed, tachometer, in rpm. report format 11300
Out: 7100
